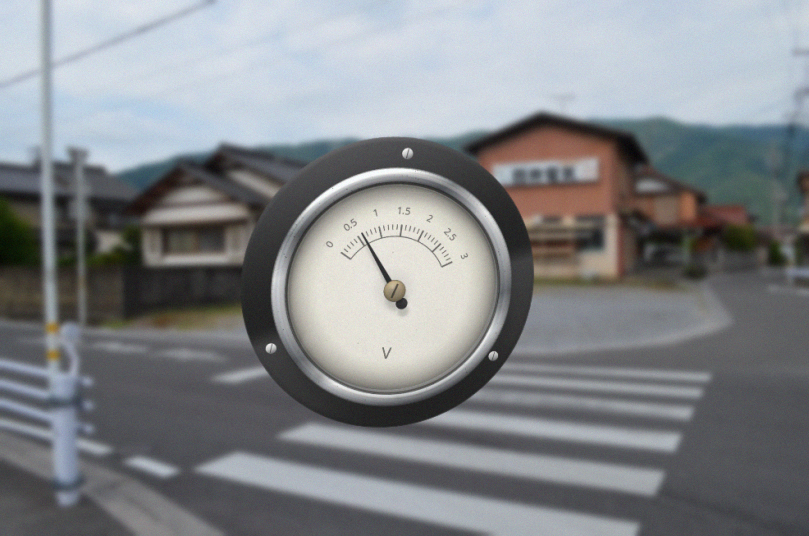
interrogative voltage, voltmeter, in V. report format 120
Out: 0.6
